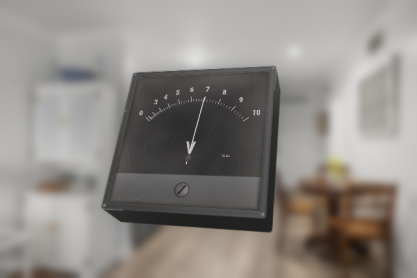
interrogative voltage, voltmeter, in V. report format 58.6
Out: 7
